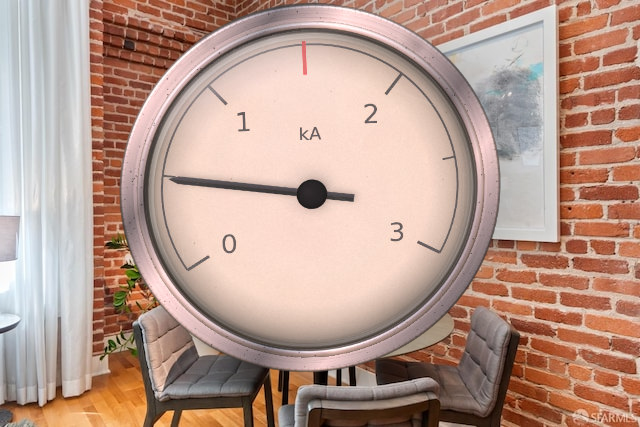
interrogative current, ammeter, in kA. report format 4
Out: 0.5
